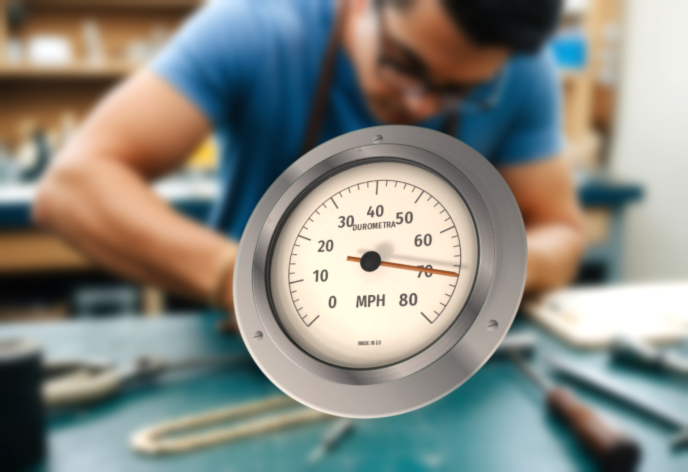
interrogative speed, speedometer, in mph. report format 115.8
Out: 70
